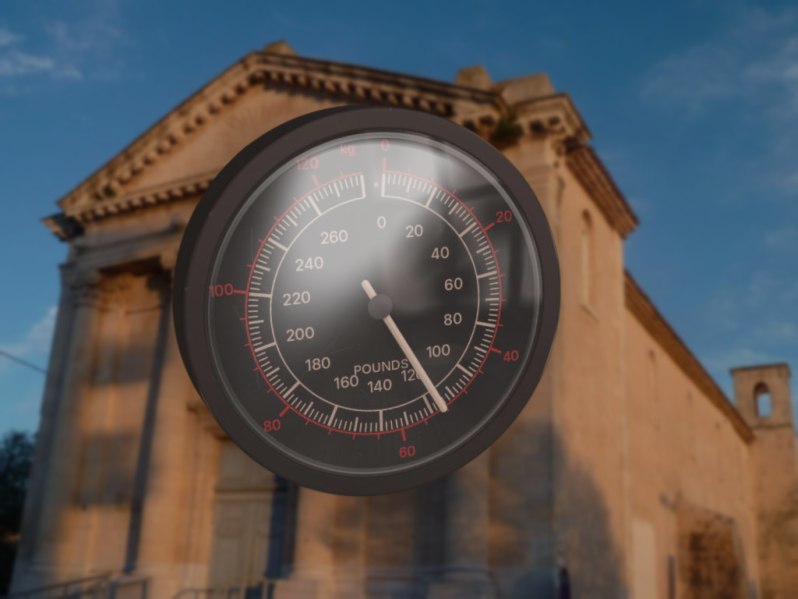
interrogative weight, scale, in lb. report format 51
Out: 116
